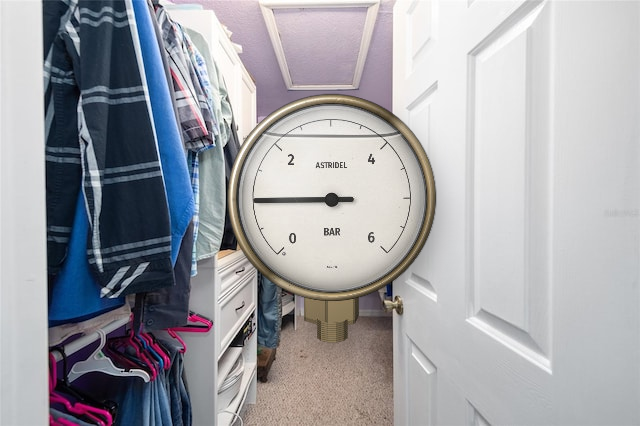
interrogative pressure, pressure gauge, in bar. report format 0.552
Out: 1
